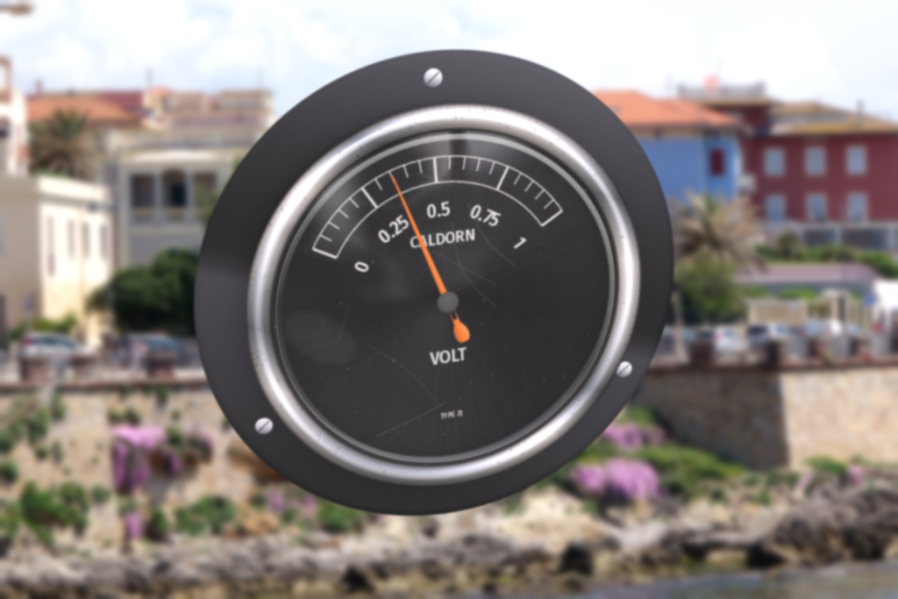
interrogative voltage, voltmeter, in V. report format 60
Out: 0.35
